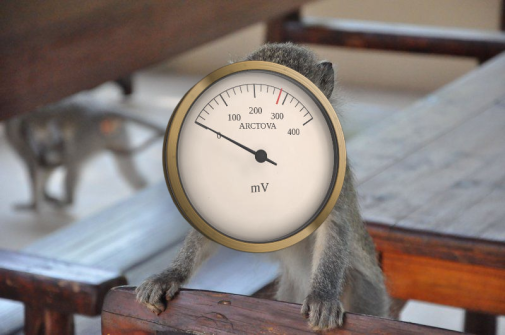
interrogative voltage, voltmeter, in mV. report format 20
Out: 0
